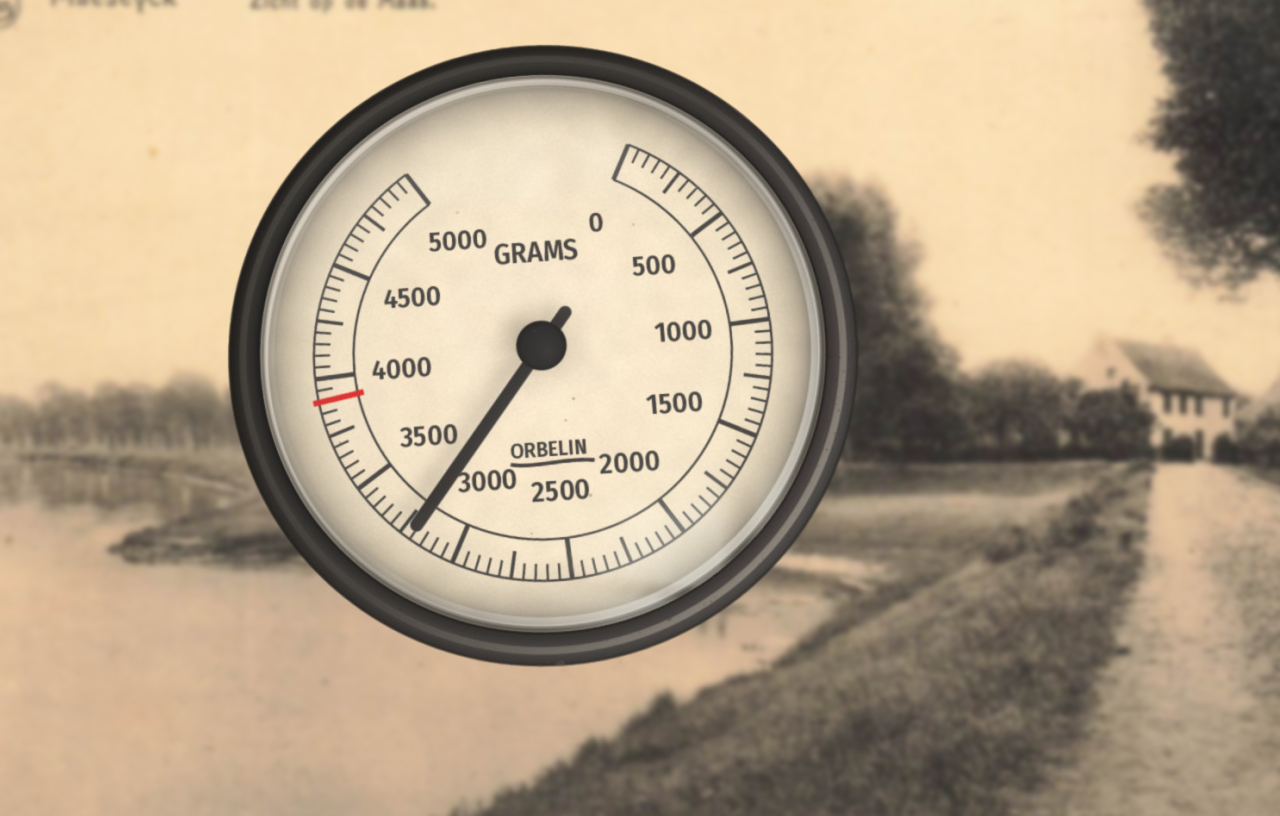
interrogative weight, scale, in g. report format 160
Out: 3200
